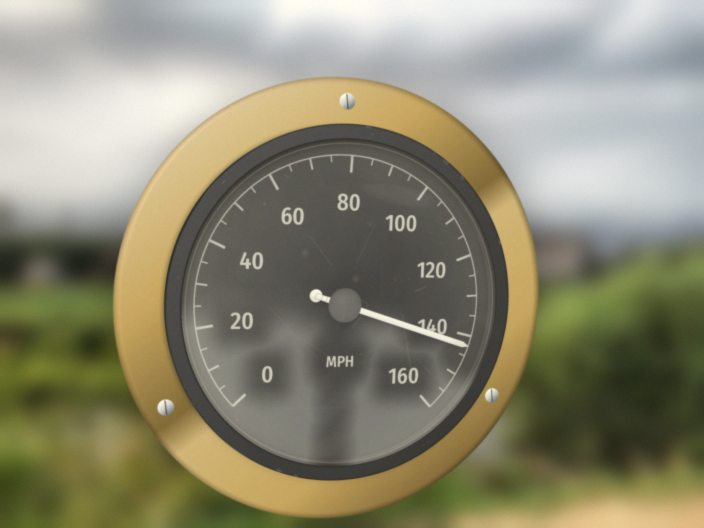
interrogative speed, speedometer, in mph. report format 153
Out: 142.5
